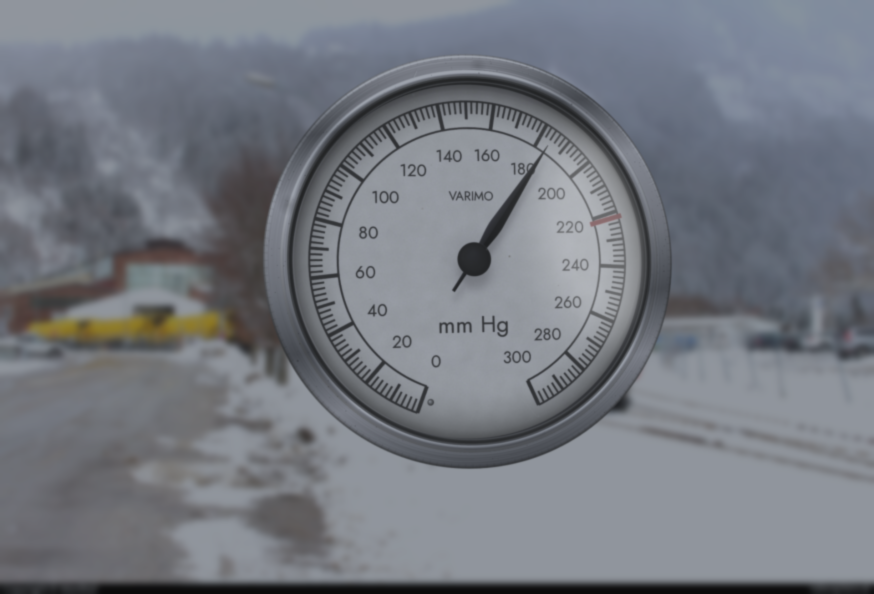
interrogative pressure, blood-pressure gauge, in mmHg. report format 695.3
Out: 184
